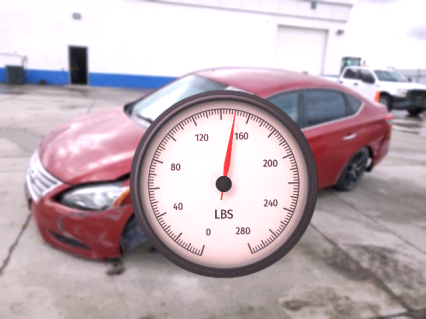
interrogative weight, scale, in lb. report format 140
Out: 150
